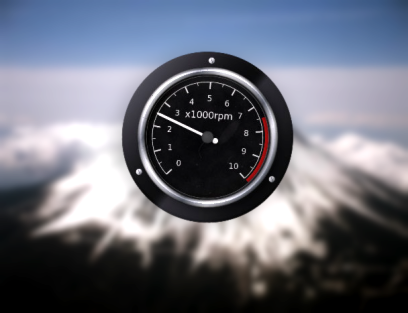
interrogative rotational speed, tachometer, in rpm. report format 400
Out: 2500
